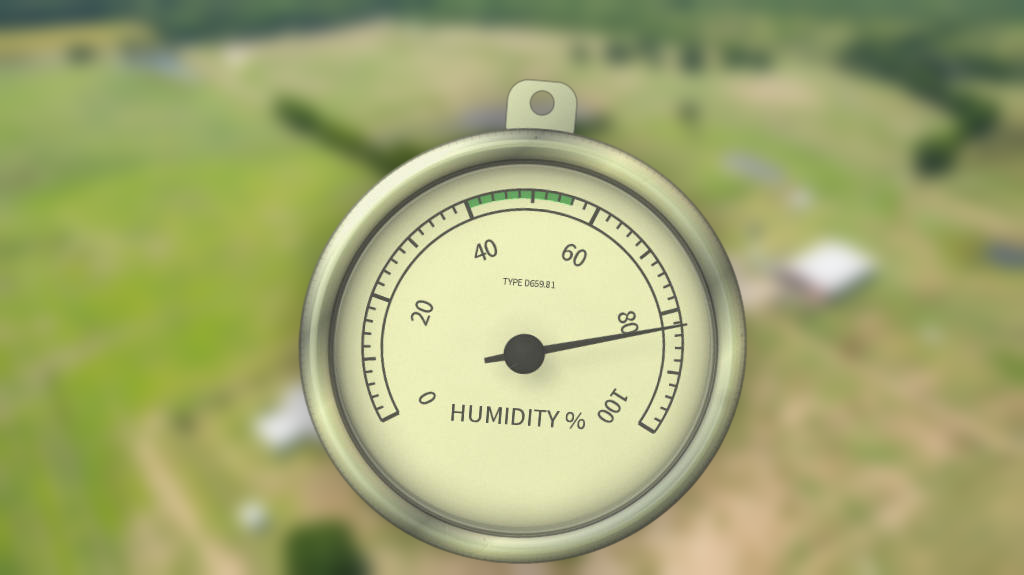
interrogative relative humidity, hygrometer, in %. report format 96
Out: 82
